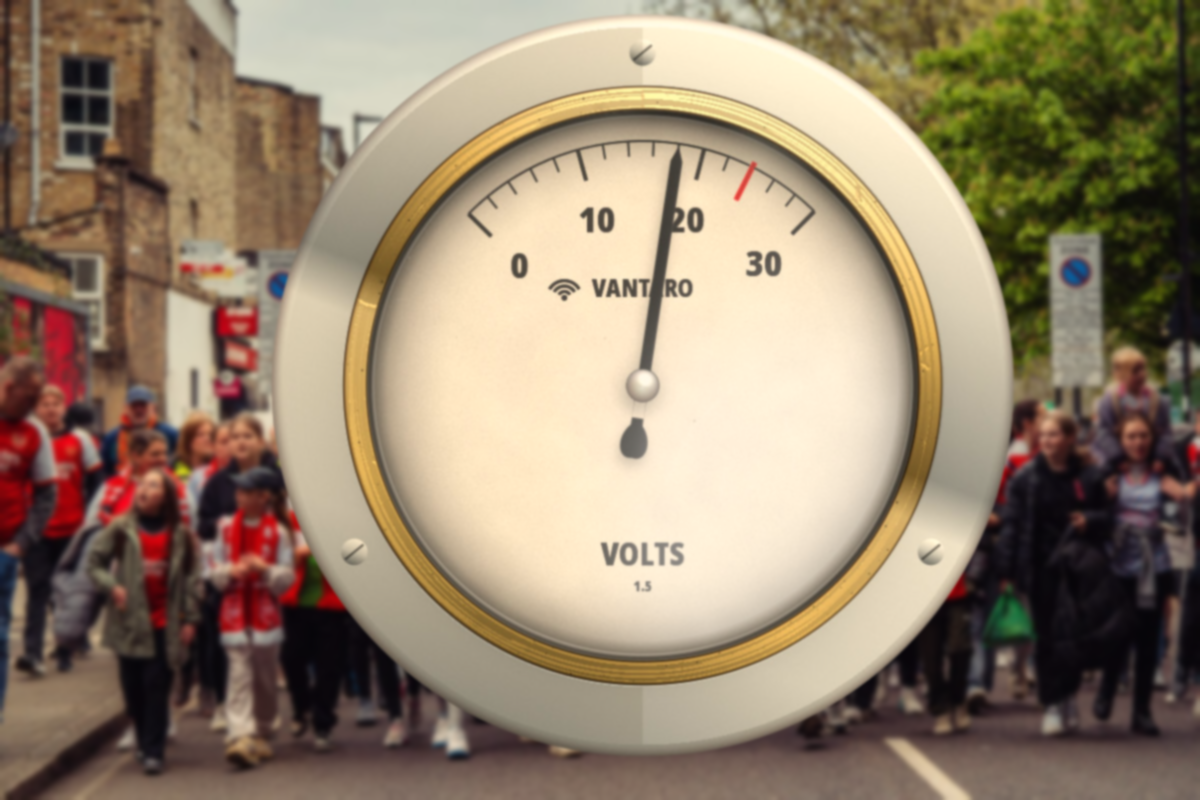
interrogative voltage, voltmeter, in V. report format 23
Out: 18
